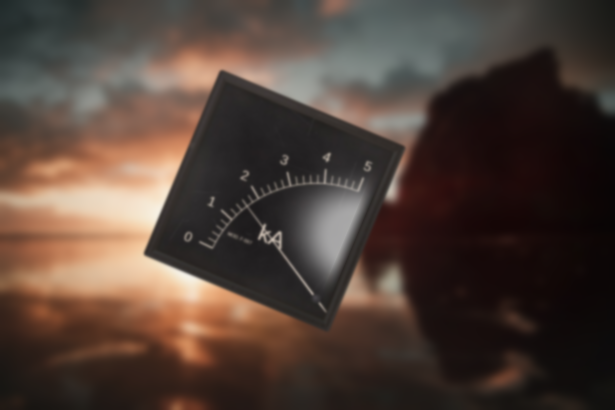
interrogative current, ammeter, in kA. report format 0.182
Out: 1.6
